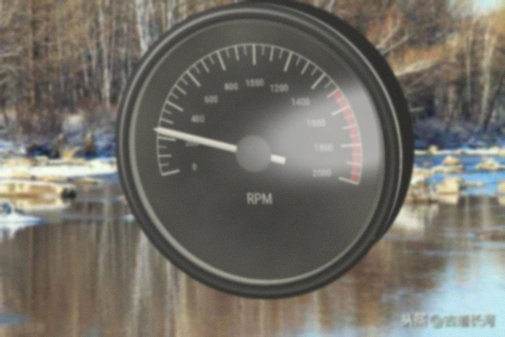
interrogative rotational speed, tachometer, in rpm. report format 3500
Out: 250
